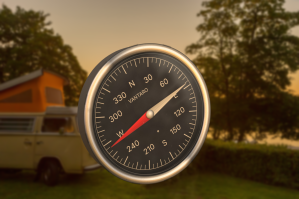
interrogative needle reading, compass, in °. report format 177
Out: 265
